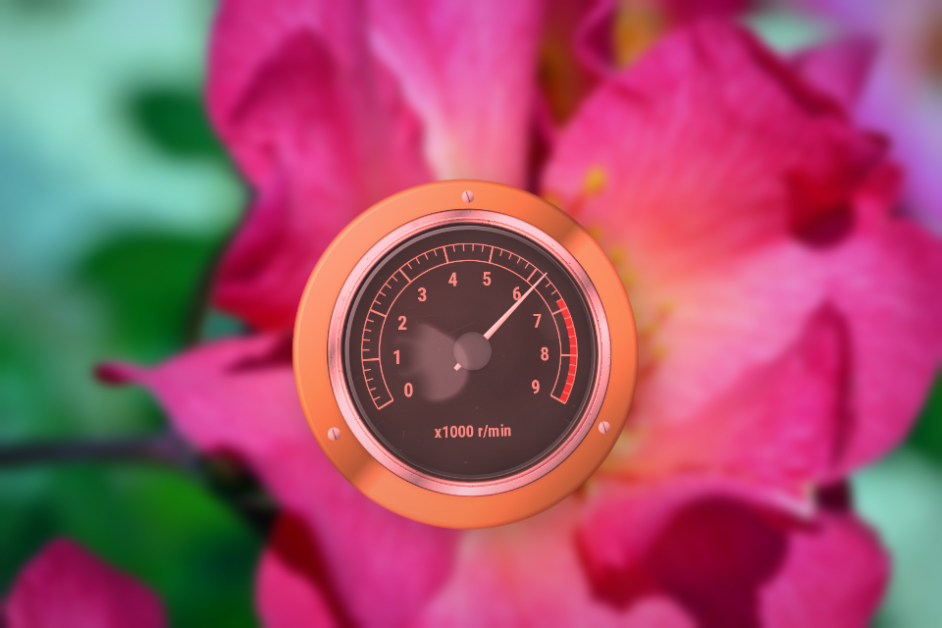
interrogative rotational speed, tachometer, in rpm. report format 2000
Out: 6200
